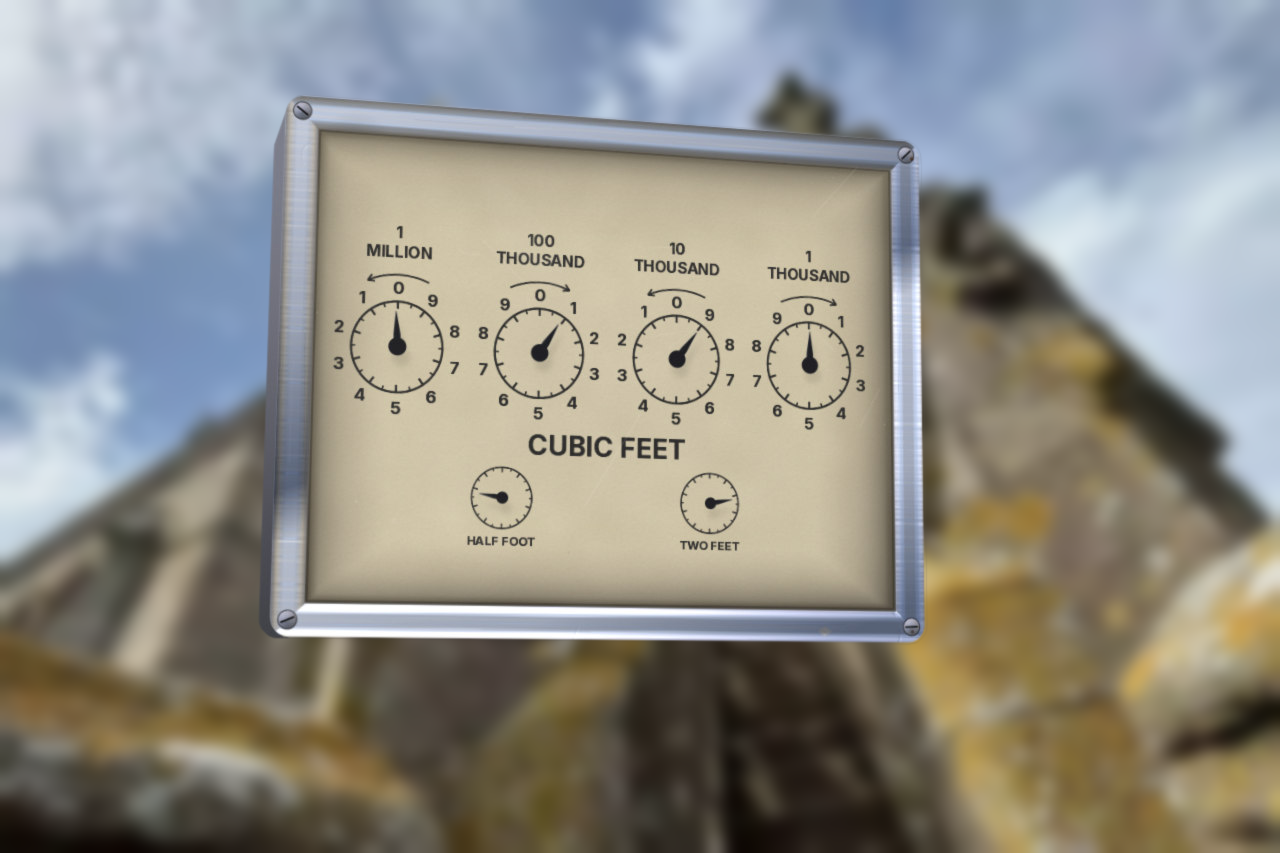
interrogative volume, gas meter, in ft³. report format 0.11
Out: 9000
